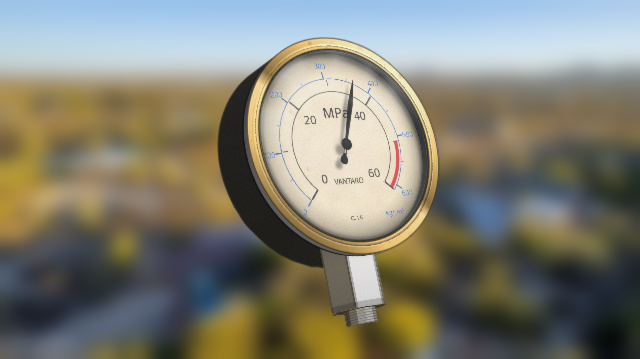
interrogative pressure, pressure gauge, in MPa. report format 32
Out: 35
